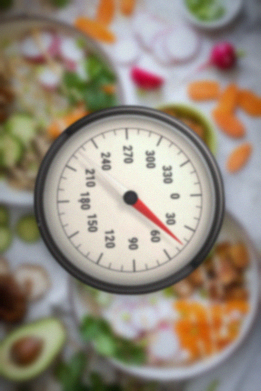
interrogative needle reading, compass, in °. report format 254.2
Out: 45
